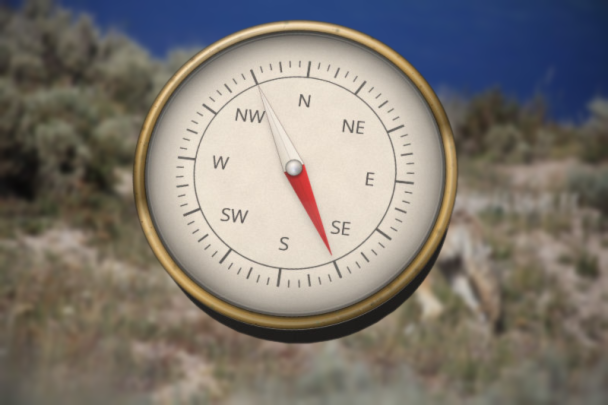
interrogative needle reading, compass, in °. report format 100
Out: 150
